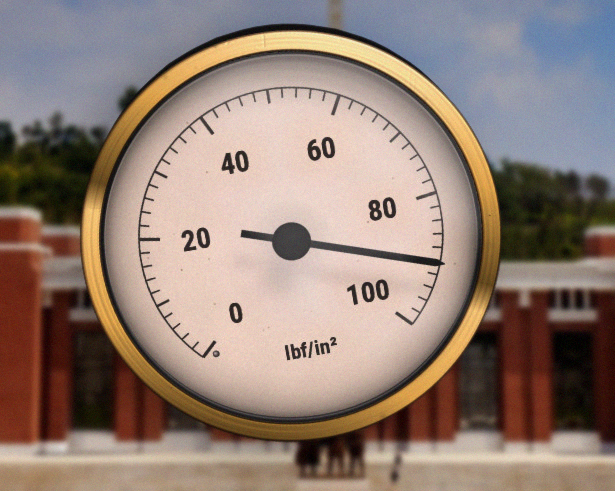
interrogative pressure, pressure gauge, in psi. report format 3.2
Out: 90
